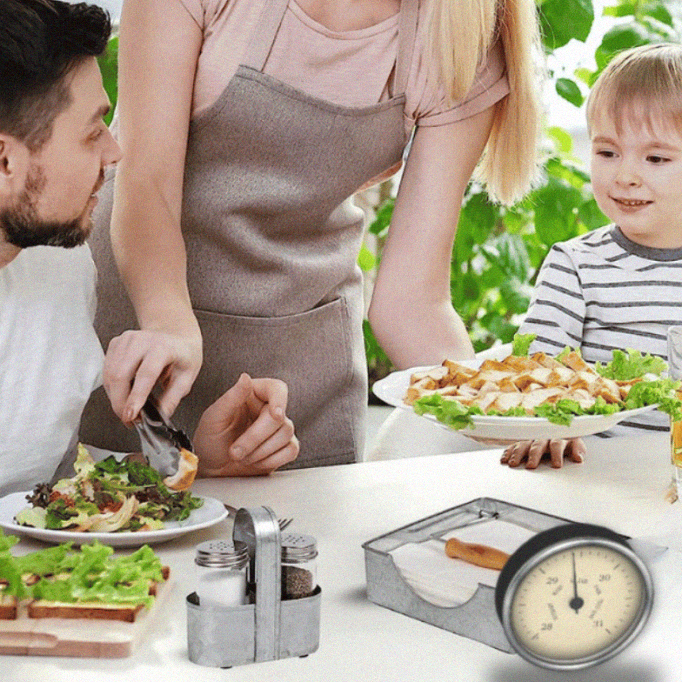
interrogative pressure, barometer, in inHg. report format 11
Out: 29.4
